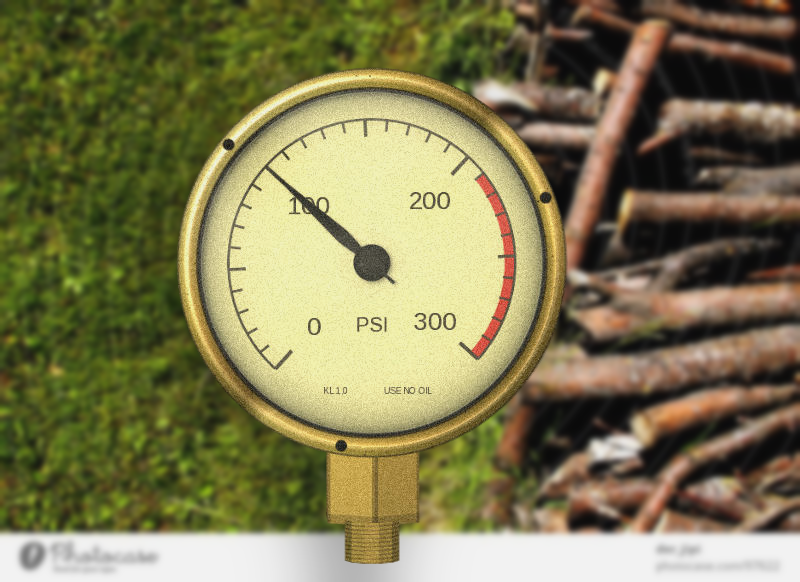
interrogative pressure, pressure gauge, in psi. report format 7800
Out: 100
